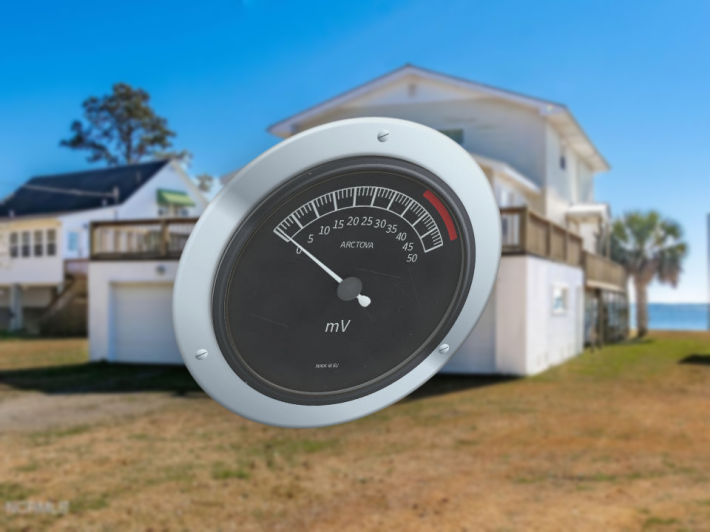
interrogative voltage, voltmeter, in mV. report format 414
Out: 1
